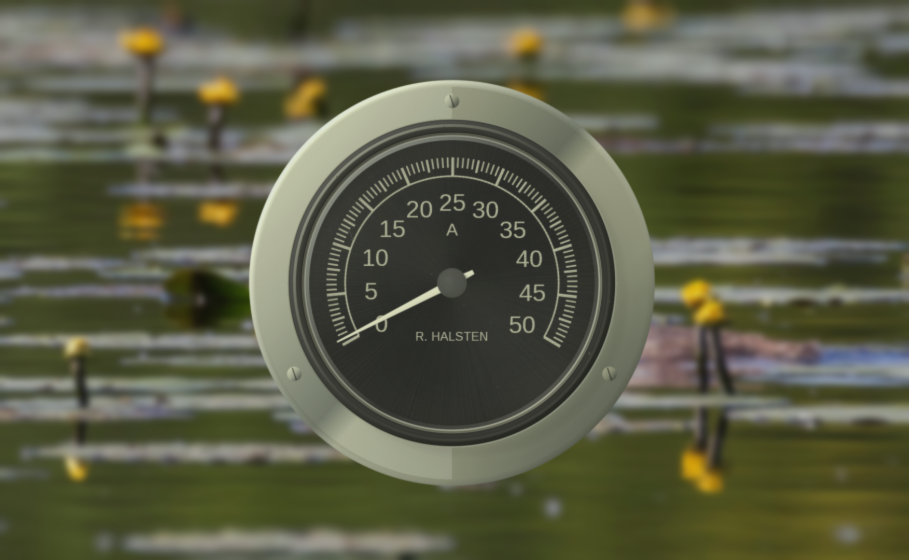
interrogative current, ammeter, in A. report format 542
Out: 0.5
